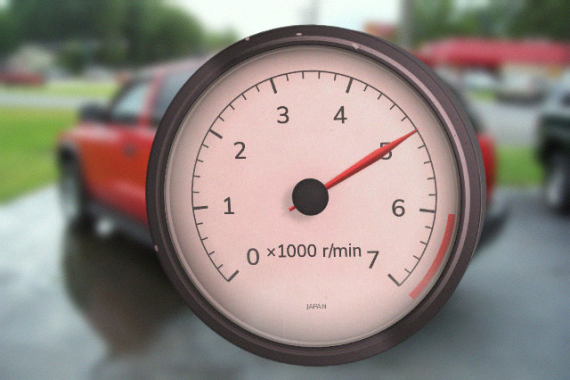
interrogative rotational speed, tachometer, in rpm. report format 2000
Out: 5000
